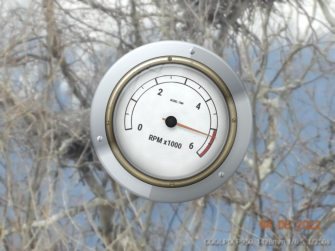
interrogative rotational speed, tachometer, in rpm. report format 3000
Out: 5250
